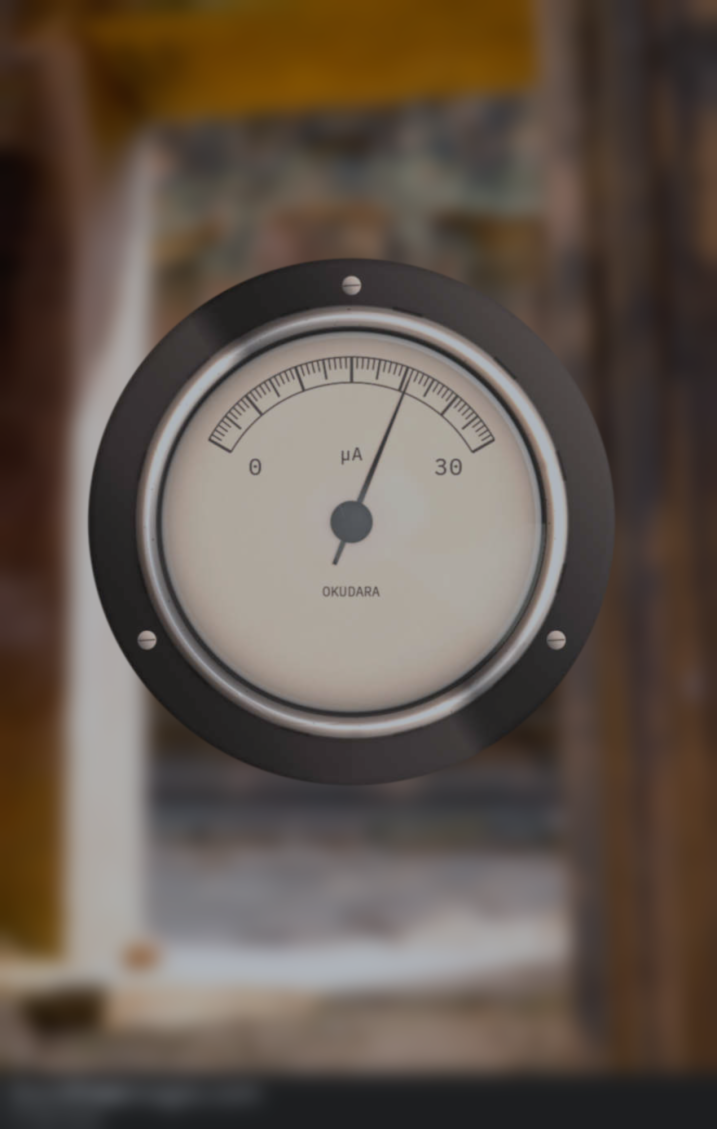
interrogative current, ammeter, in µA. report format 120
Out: 20.5
